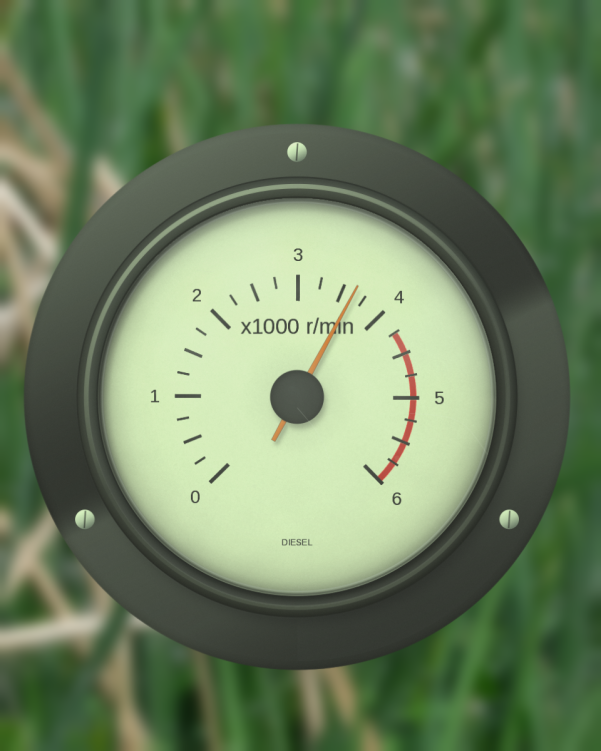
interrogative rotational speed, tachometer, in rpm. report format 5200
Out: 3625
